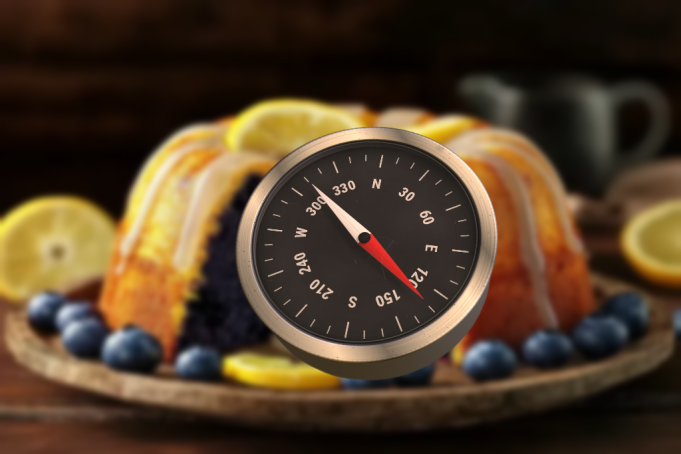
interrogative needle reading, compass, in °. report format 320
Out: 130
